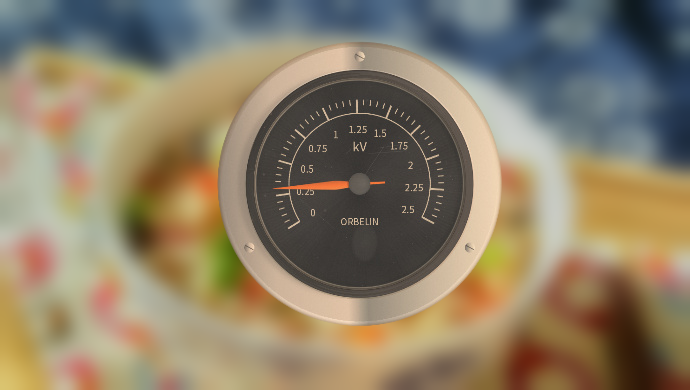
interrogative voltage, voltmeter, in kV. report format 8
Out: 0.3
